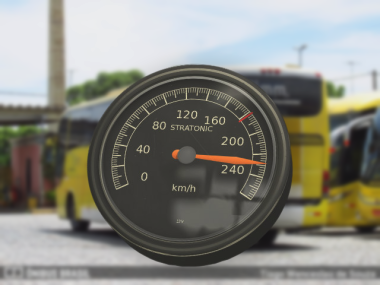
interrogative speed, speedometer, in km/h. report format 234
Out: 230
